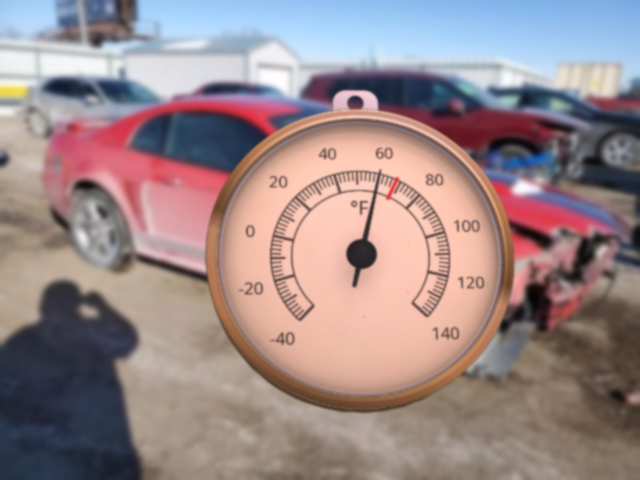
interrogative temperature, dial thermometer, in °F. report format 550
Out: 60
